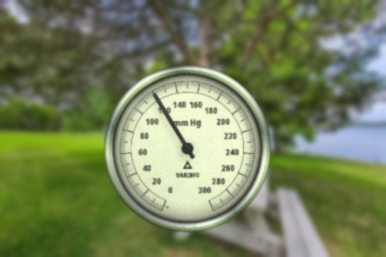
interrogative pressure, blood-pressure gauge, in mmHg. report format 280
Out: 120
